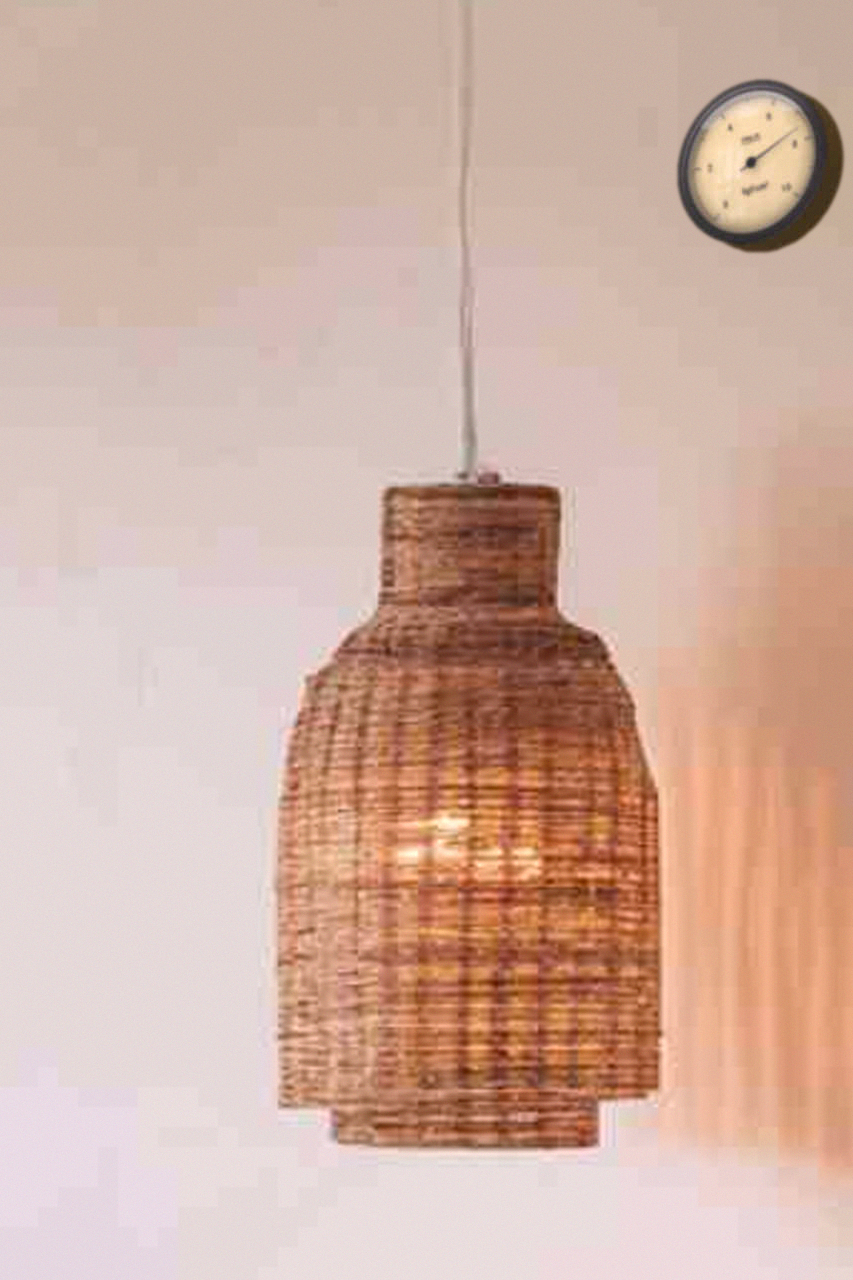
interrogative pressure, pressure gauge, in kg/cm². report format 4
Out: 7.5
